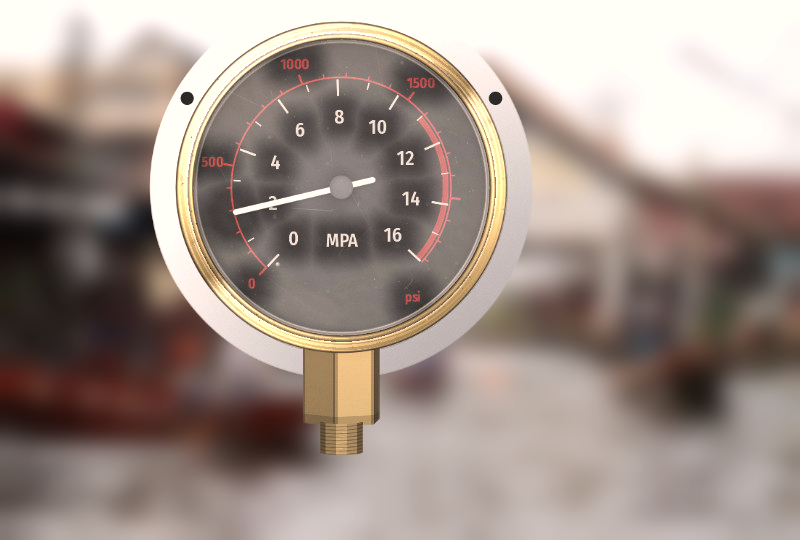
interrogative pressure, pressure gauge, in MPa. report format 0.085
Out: 2
